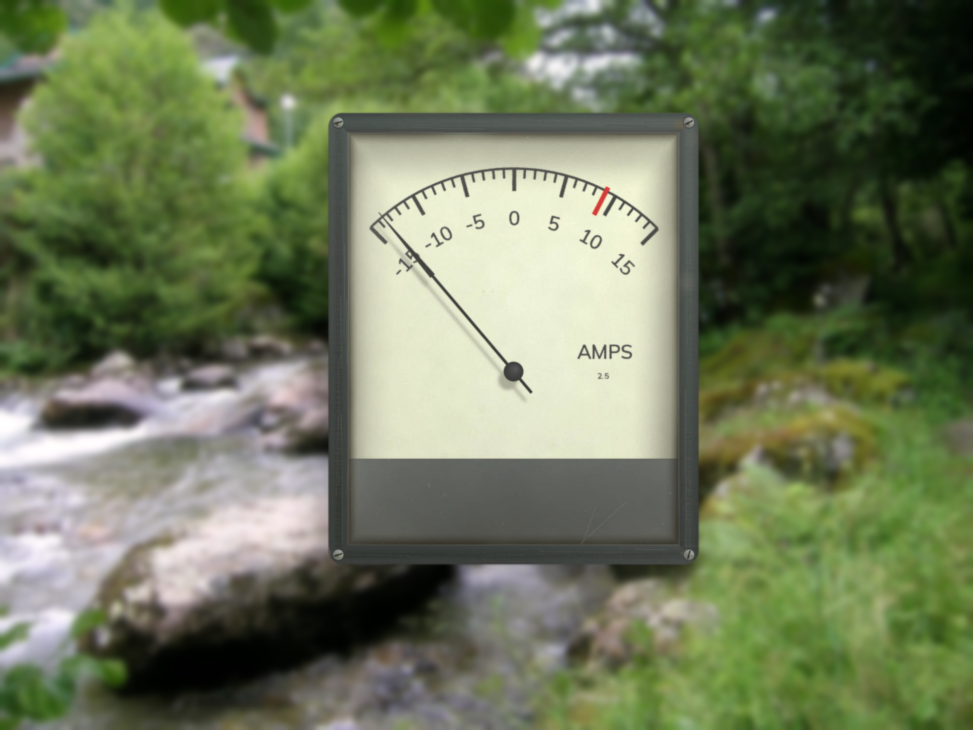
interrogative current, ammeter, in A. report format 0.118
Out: -13.5
